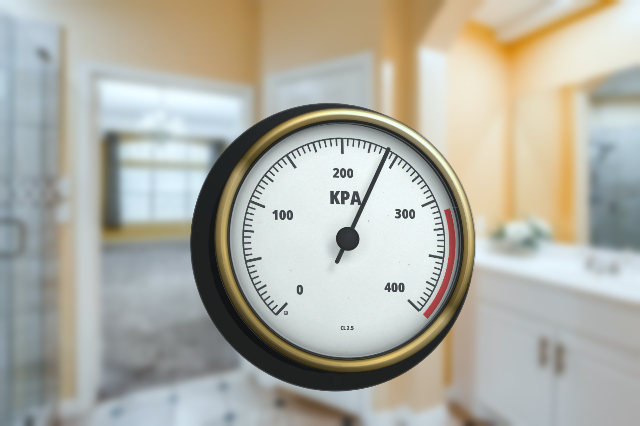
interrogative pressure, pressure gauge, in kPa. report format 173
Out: 240
